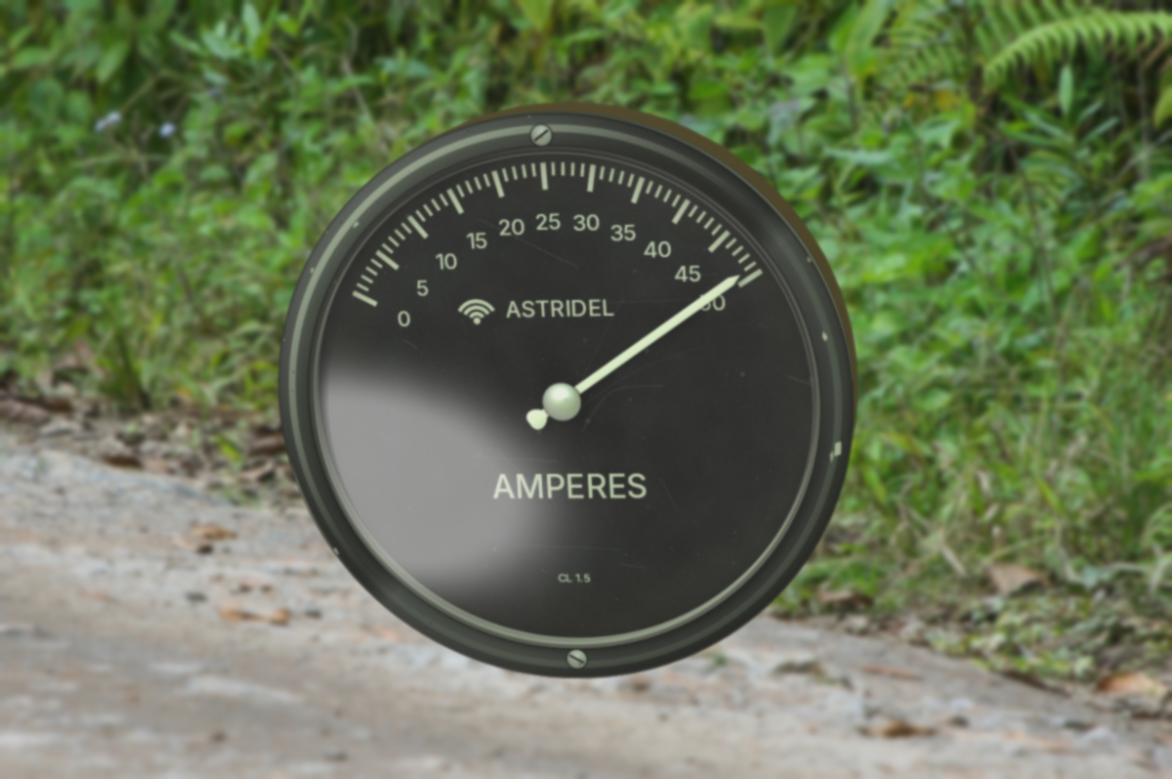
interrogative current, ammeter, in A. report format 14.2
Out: 49
